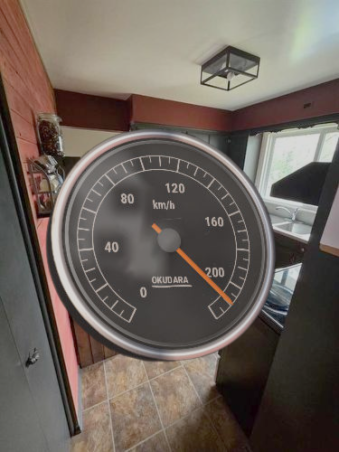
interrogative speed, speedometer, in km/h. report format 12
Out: 210
